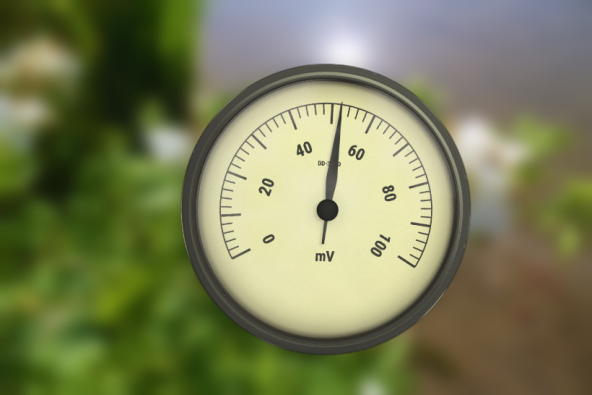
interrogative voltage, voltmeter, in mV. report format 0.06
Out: 52
